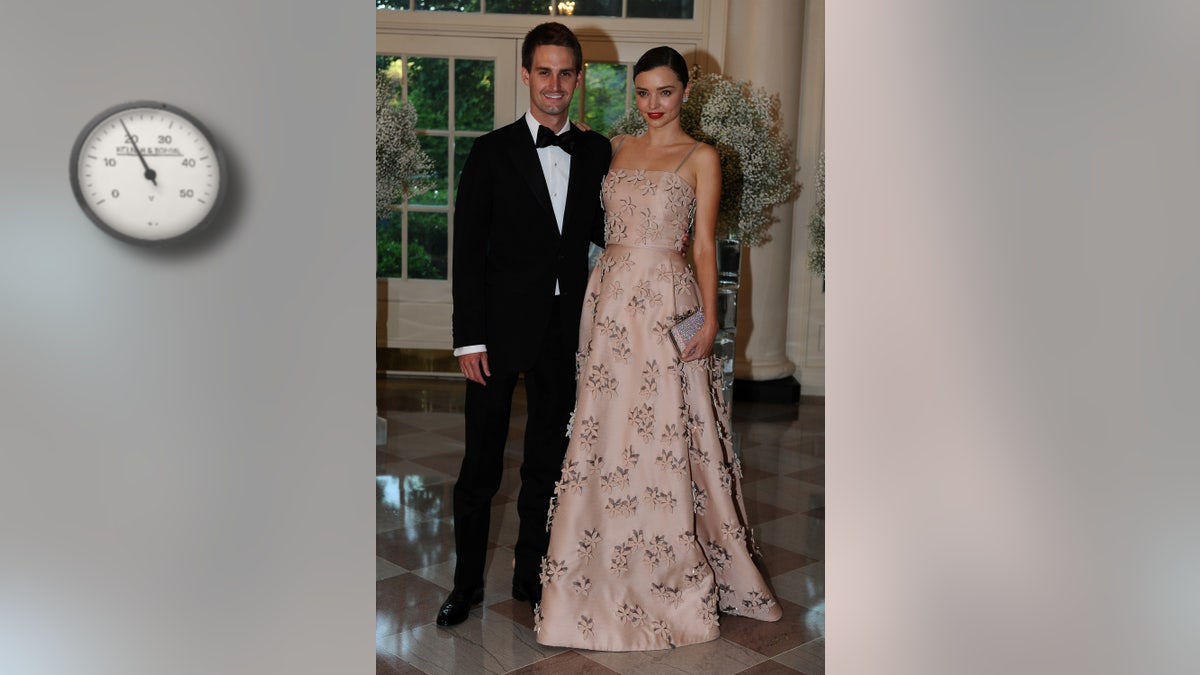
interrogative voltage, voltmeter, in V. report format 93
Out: 20
